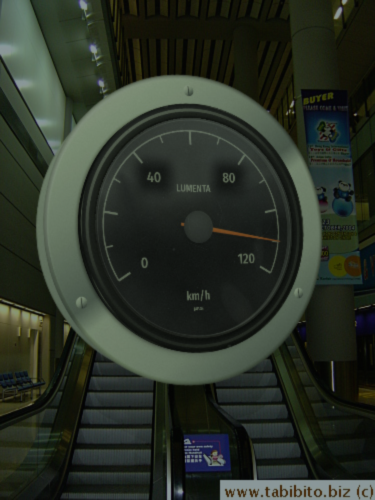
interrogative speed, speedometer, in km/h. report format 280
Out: 110
